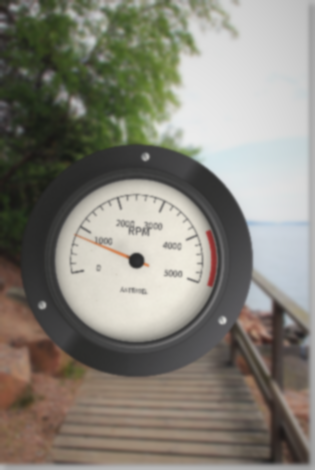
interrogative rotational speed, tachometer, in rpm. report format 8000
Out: 800
